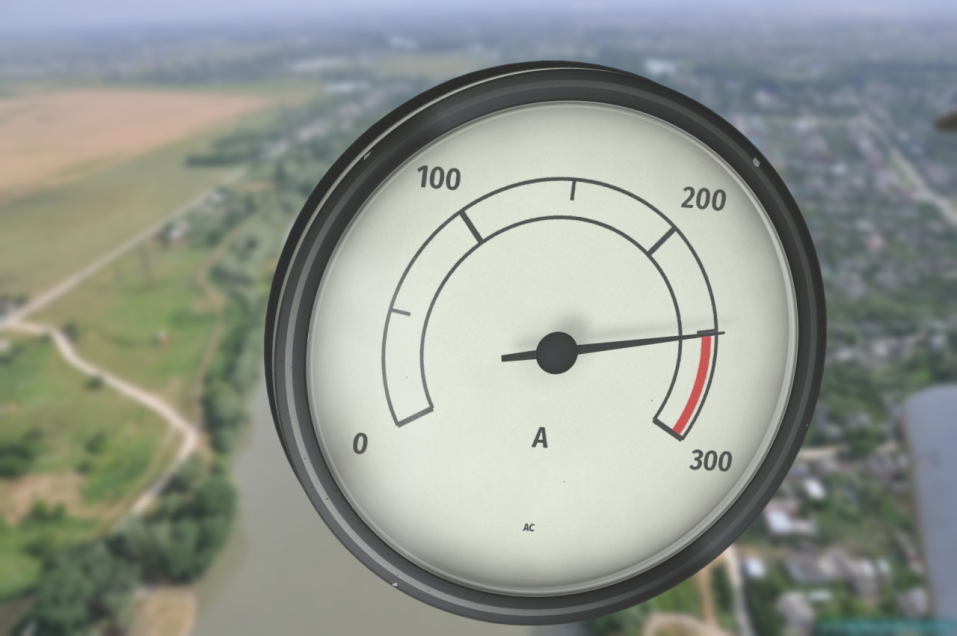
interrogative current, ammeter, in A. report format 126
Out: 250
